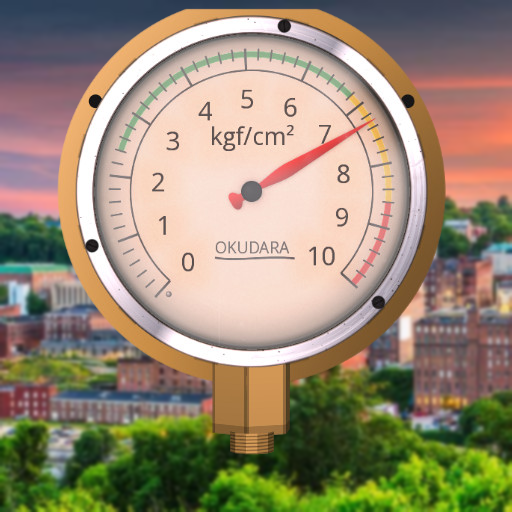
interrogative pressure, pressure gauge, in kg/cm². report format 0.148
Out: 7.3
